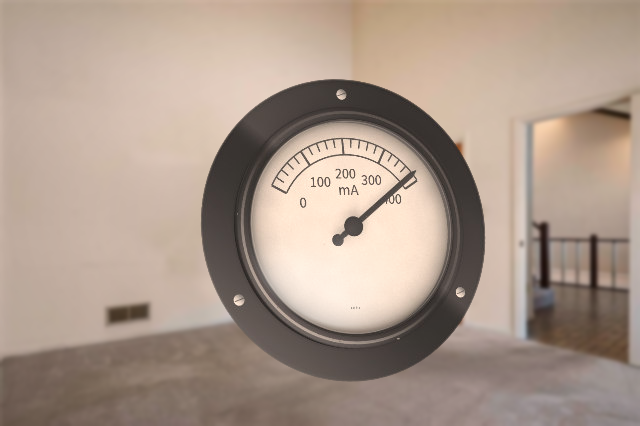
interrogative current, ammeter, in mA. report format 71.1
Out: 380
